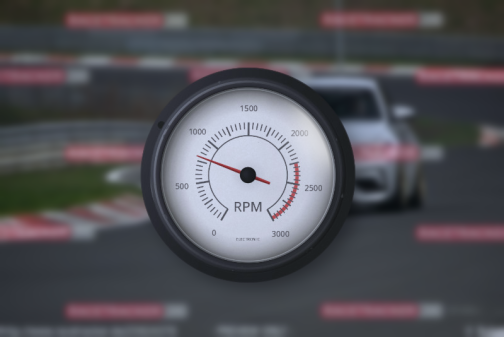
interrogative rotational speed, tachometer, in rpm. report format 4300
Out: 800
